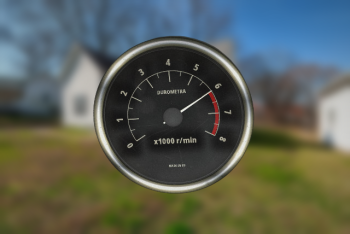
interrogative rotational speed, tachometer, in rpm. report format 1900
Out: 6000
